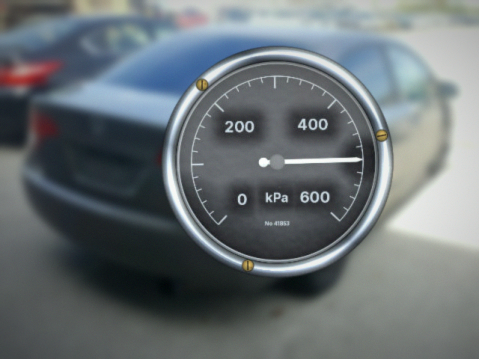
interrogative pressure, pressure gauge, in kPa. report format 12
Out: 500
